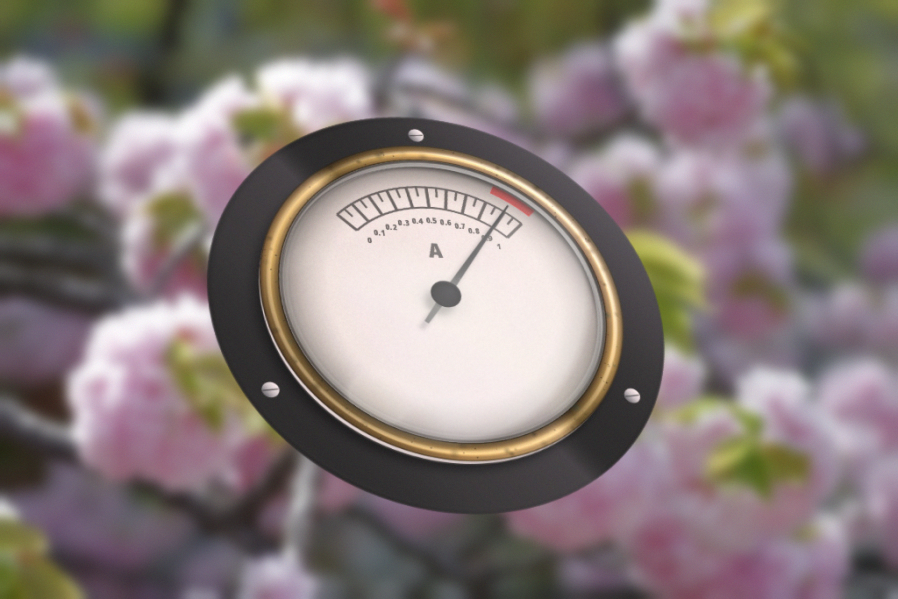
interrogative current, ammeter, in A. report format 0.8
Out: 0.9
